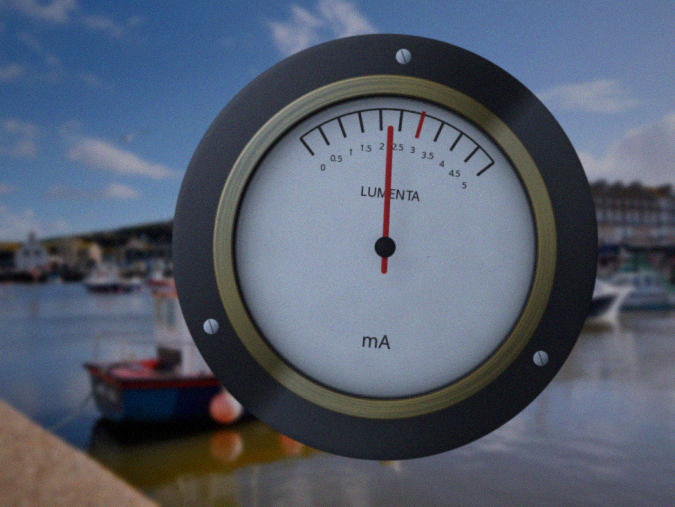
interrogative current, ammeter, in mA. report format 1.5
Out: 2.25
